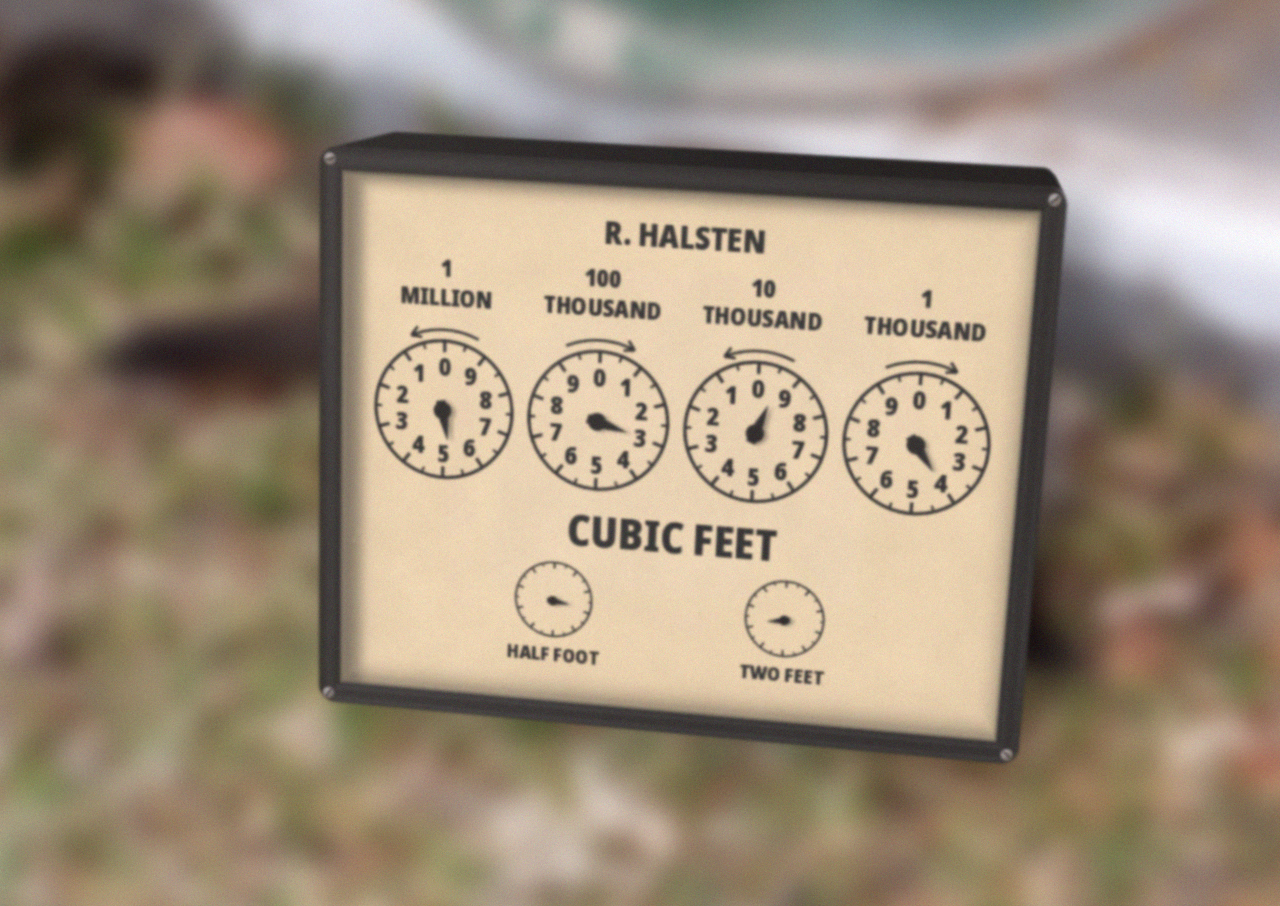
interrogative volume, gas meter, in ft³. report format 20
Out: 529400
